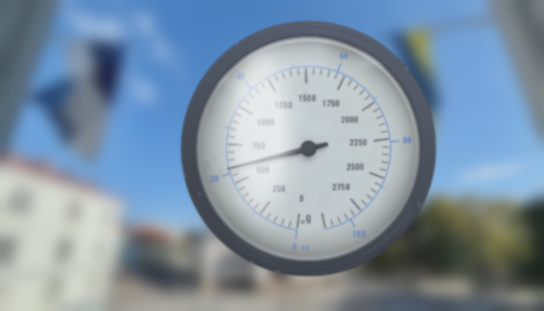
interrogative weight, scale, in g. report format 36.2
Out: 600
